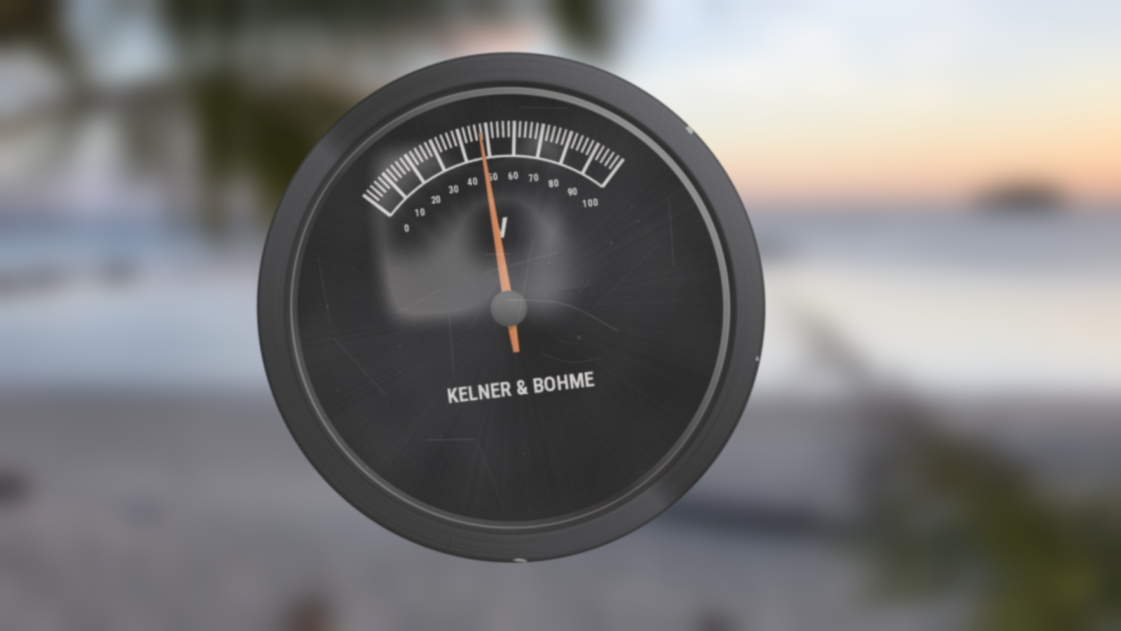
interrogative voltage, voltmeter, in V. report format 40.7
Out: 48
